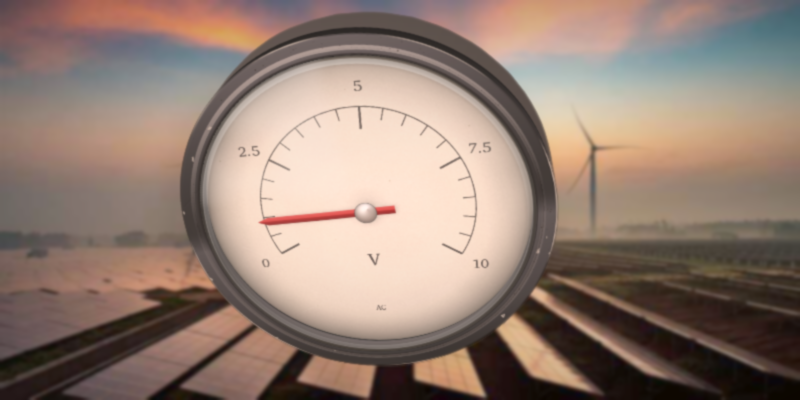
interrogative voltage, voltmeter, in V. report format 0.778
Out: 1
